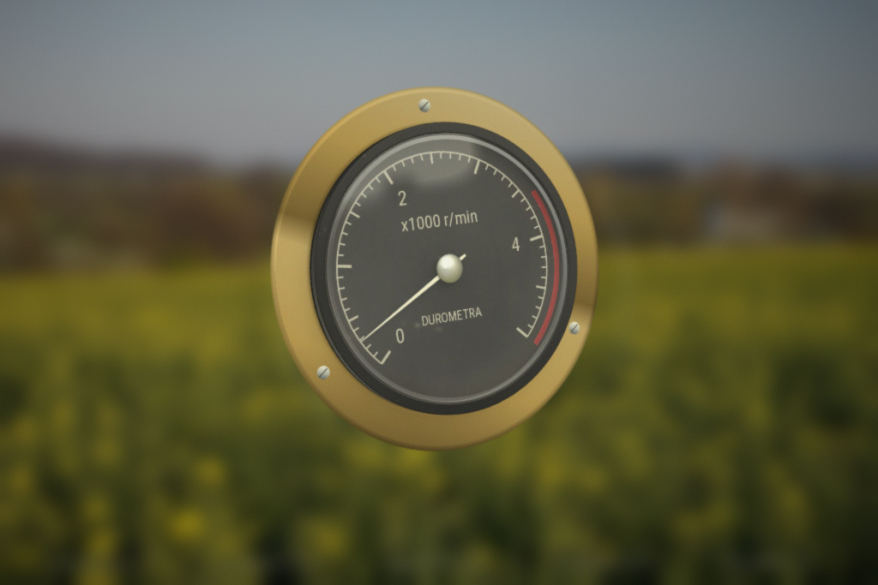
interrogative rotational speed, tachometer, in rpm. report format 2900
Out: 300
